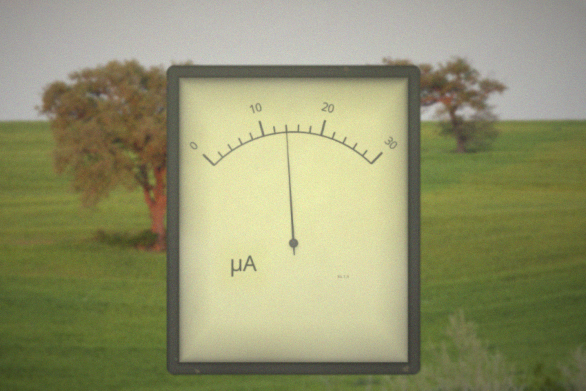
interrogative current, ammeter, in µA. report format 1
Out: 14
